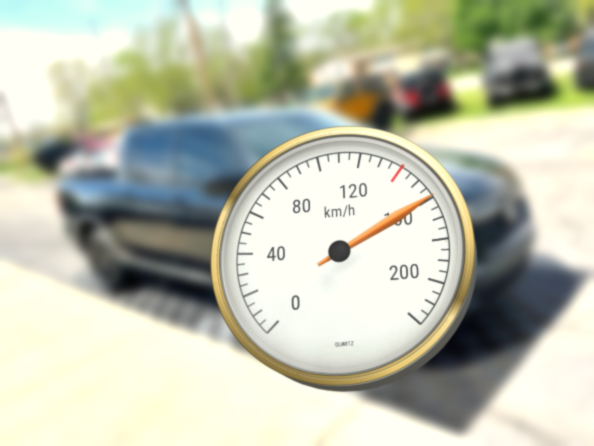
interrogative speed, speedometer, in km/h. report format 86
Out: 160
